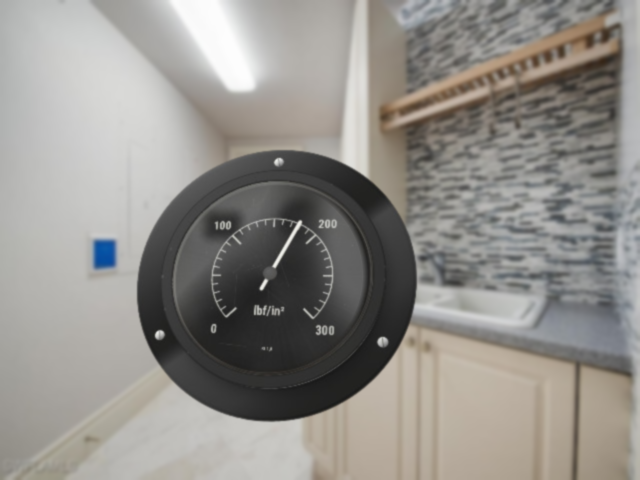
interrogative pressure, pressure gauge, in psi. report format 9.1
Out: 180
